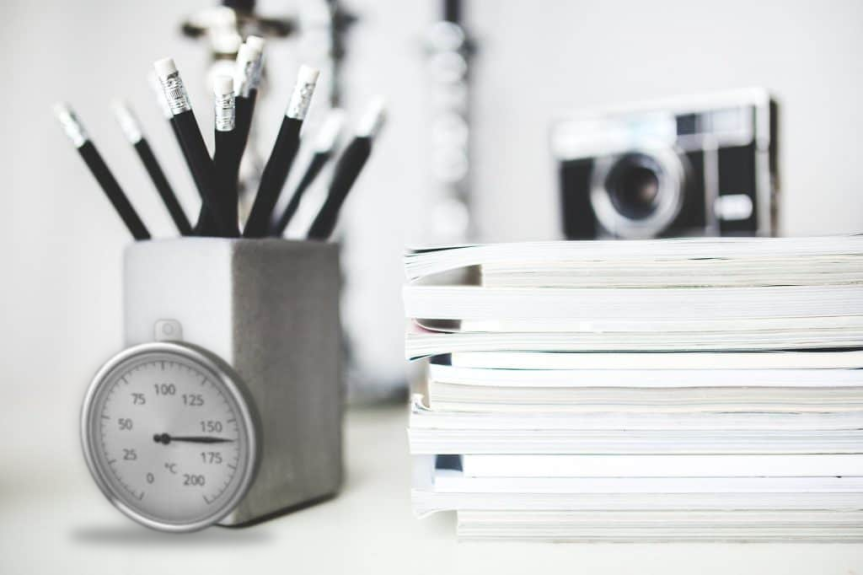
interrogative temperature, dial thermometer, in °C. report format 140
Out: 160
